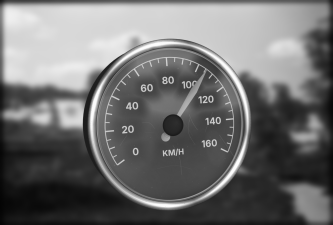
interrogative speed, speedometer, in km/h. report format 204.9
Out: 105
